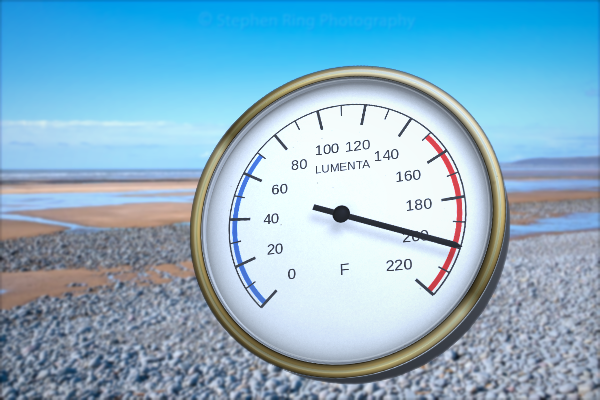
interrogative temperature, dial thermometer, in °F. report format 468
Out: 200
